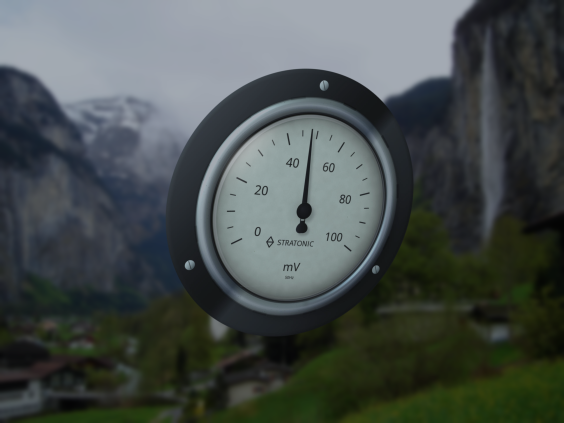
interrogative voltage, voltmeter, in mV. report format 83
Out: 47.5
